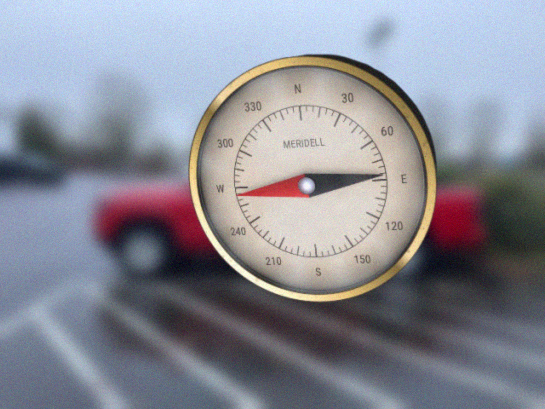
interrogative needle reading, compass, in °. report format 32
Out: 265
